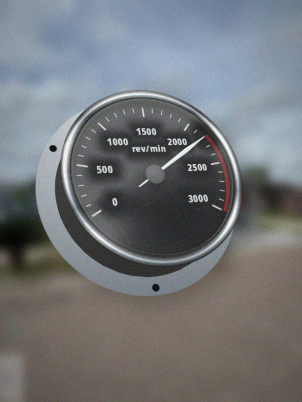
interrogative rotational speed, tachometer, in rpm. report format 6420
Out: 2200
